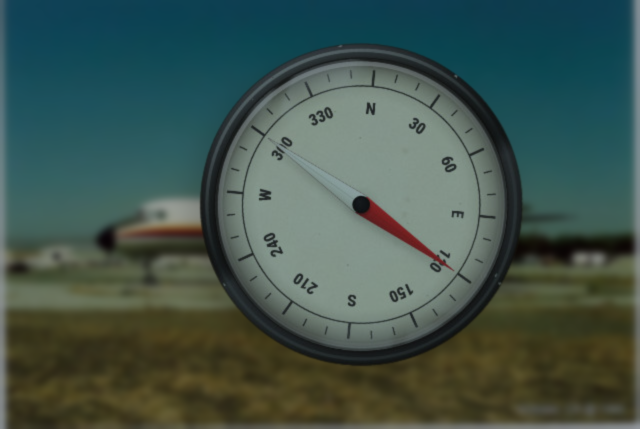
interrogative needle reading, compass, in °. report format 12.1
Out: 120
